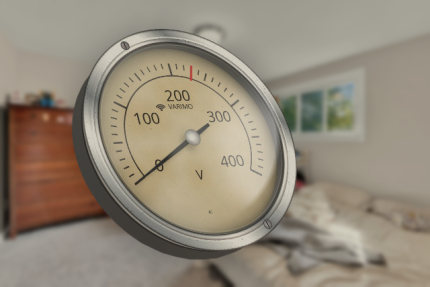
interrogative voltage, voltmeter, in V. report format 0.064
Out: 0
